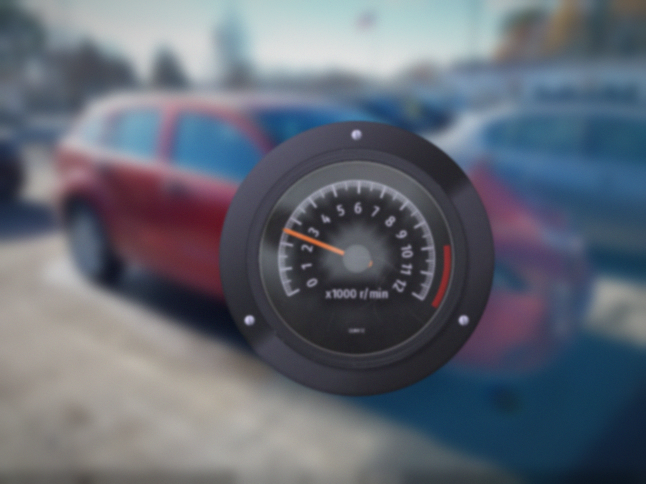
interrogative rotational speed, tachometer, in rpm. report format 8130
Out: 2500
